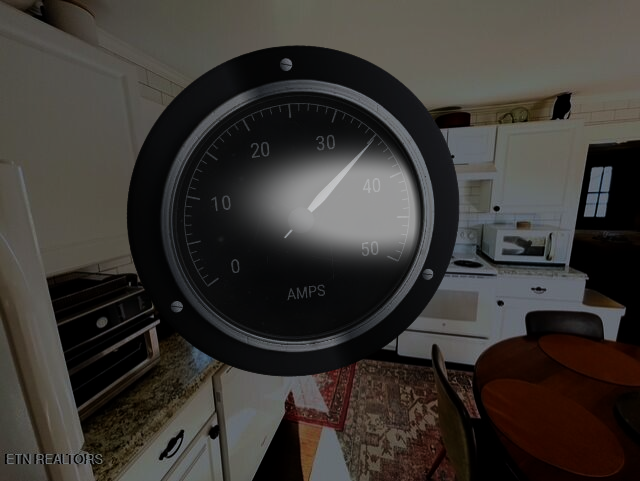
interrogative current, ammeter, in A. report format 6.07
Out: 35
